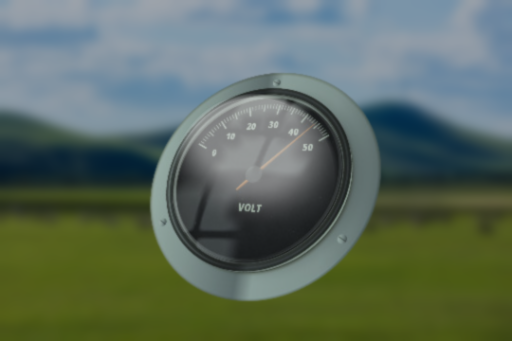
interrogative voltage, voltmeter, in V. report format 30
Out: 45
